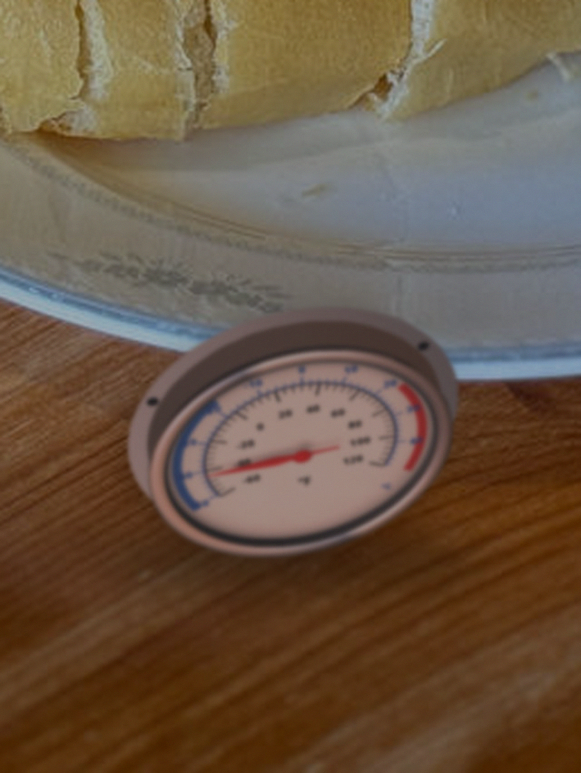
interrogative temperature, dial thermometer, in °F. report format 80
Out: -40
